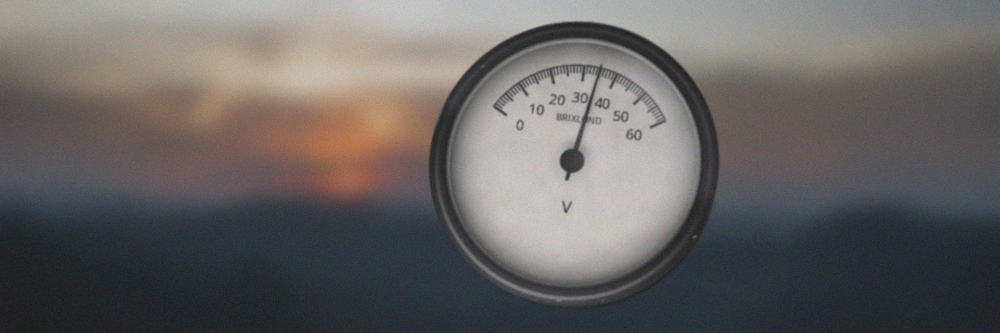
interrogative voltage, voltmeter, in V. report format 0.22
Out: 35
